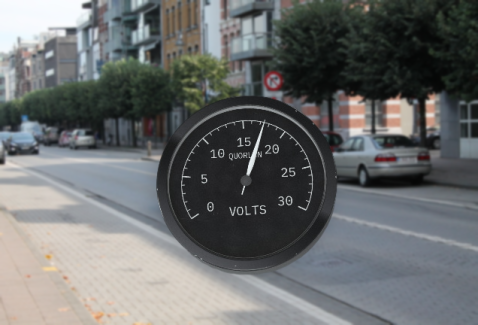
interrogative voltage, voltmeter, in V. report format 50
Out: 17.5
